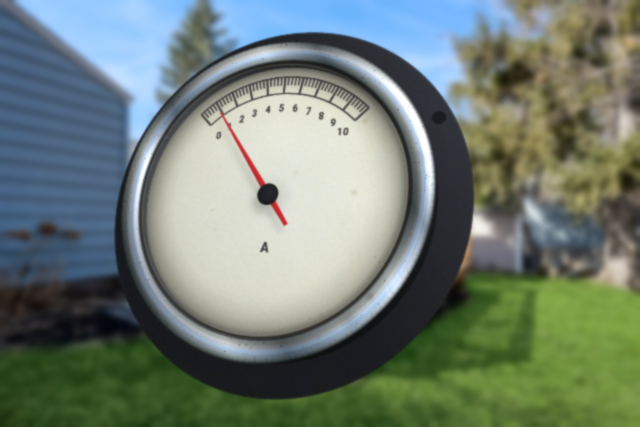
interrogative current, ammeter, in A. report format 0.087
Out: 1
